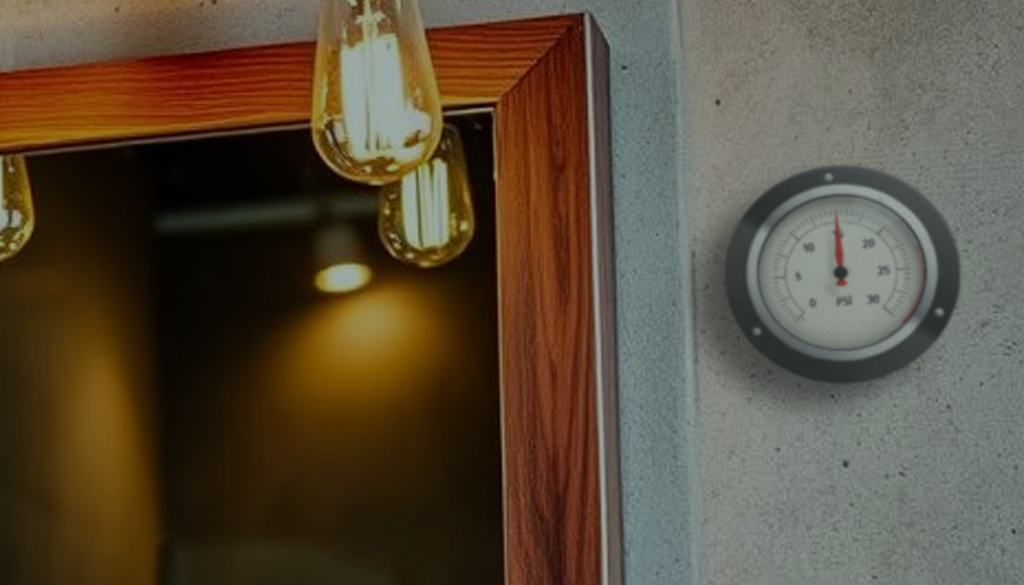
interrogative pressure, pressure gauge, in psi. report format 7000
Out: 15
